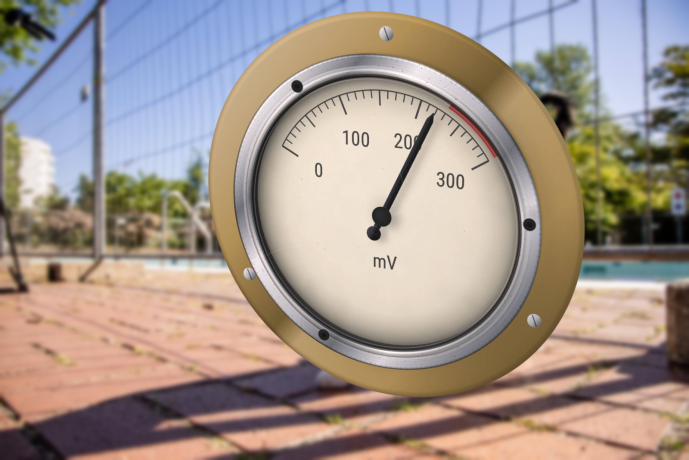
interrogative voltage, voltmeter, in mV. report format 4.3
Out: 220
